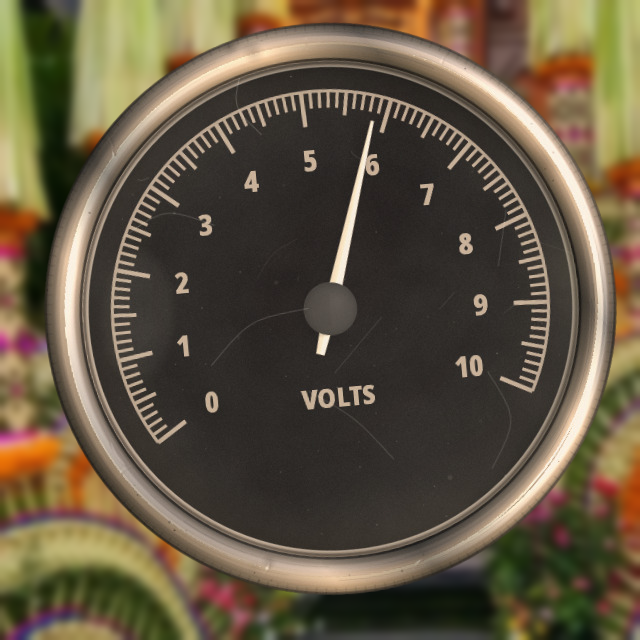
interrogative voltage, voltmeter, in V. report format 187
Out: 5.85
